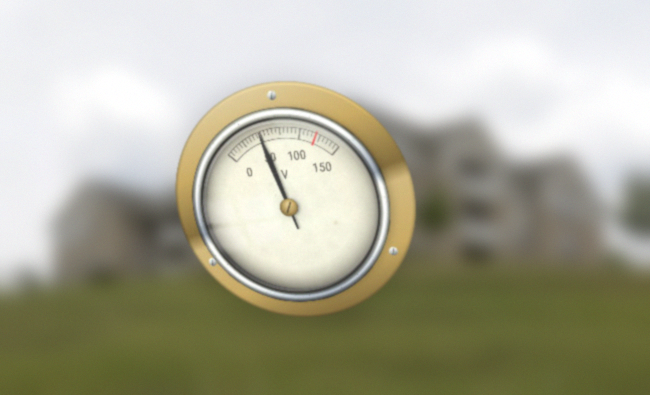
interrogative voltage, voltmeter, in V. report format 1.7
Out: 50
